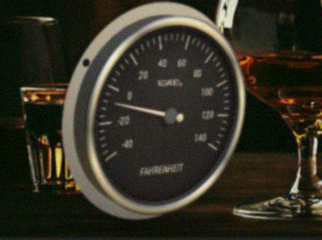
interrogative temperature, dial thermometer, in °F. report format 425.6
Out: -8
